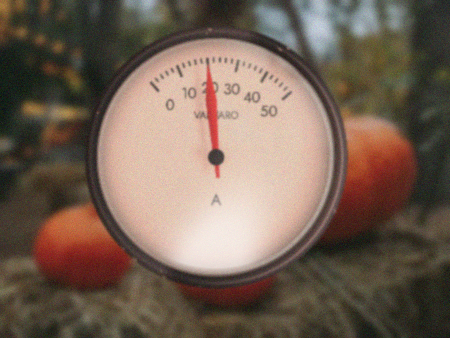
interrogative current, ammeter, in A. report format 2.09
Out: 20
